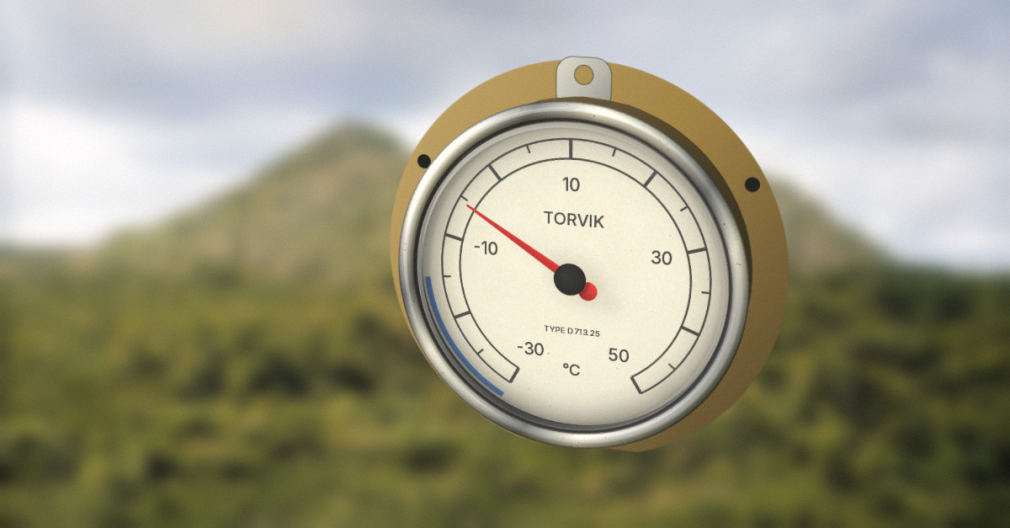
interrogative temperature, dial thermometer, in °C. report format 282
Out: -5
